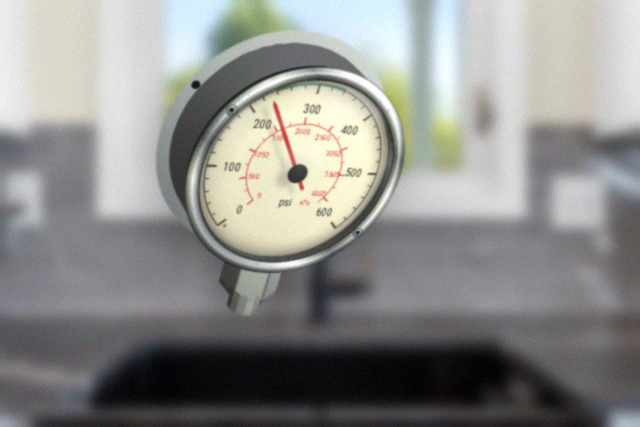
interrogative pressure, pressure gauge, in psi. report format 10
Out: 230
